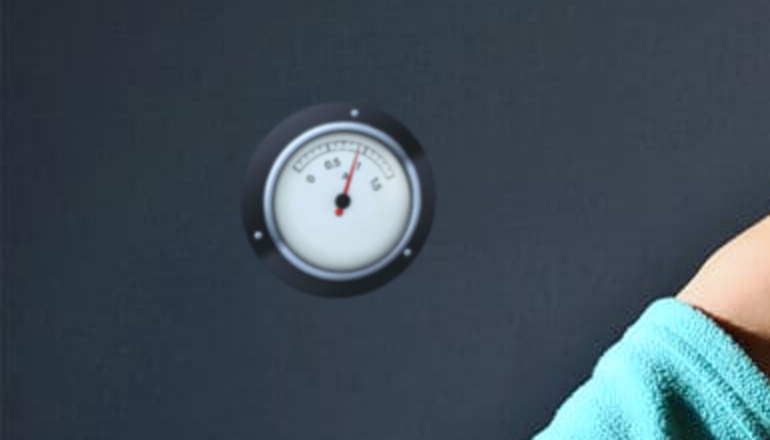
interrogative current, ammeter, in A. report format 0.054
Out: 0.9
